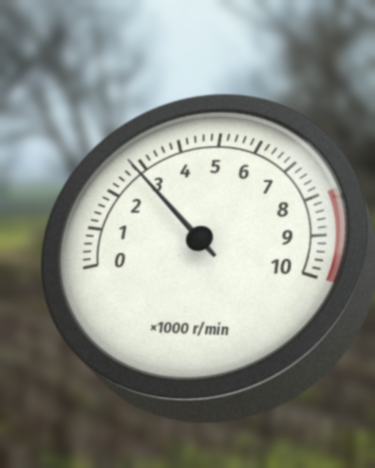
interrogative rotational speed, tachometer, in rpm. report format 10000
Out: 2800
